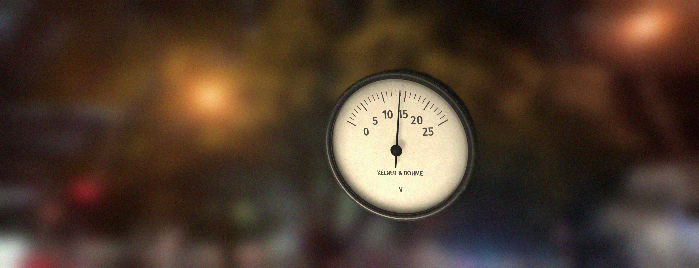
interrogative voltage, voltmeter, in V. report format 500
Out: 14
